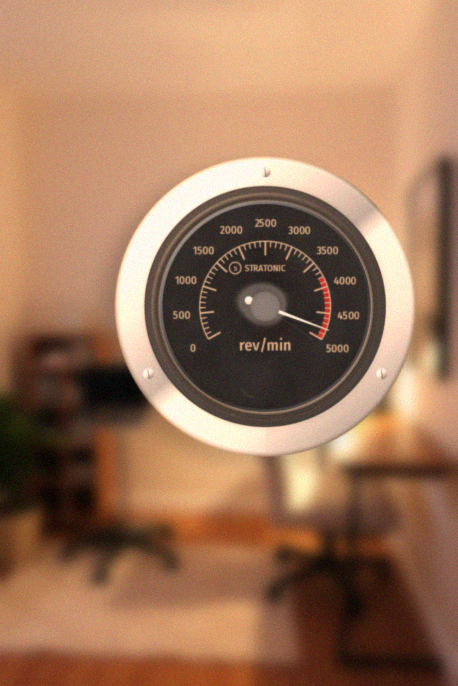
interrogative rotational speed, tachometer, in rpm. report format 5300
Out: 4800
